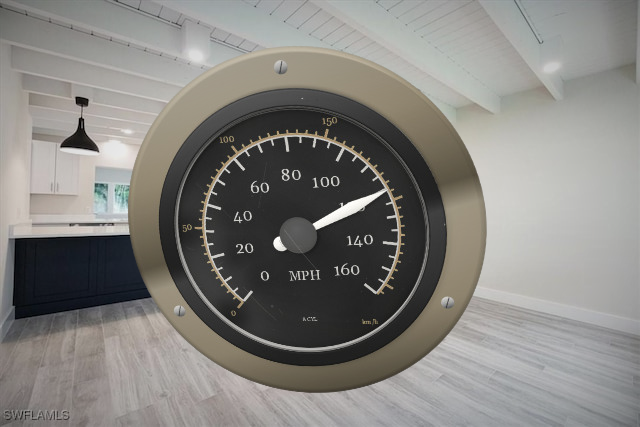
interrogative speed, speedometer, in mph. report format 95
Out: 120
